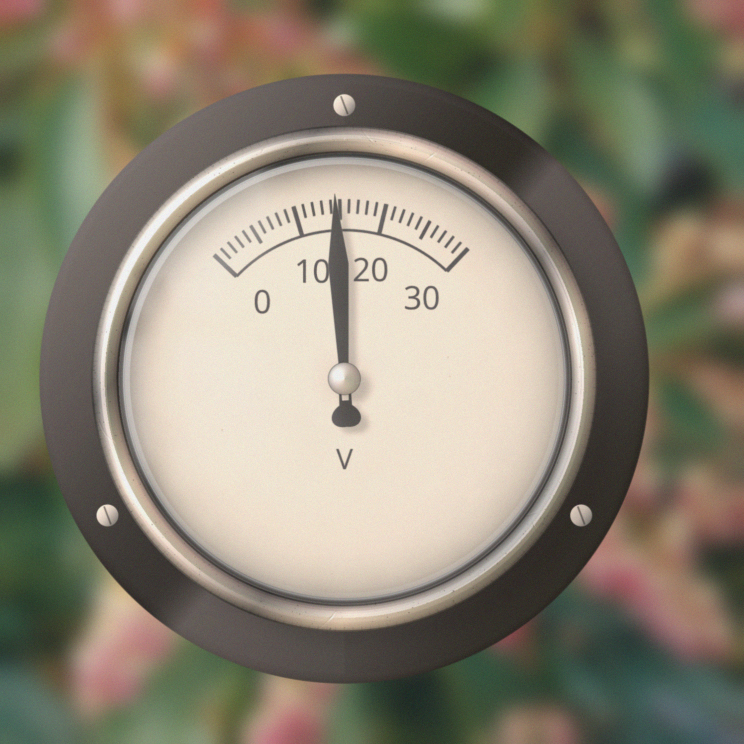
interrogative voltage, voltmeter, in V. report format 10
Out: 14.5
